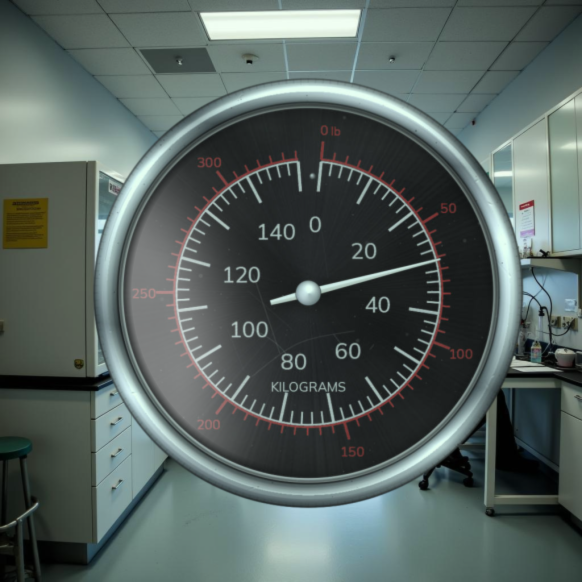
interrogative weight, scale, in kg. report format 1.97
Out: 30
